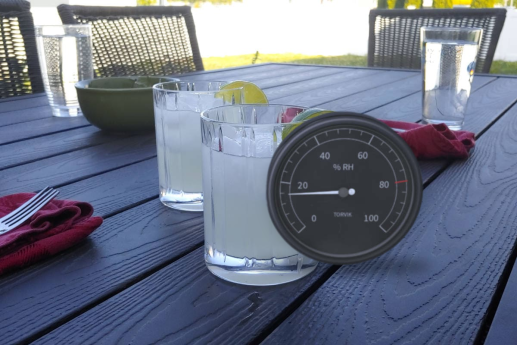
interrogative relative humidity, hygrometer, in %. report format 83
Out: 16
